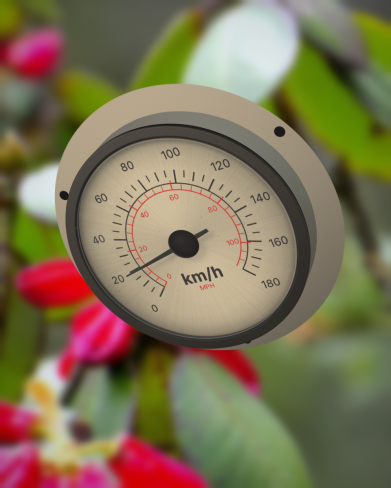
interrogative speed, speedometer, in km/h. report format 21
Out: 20
